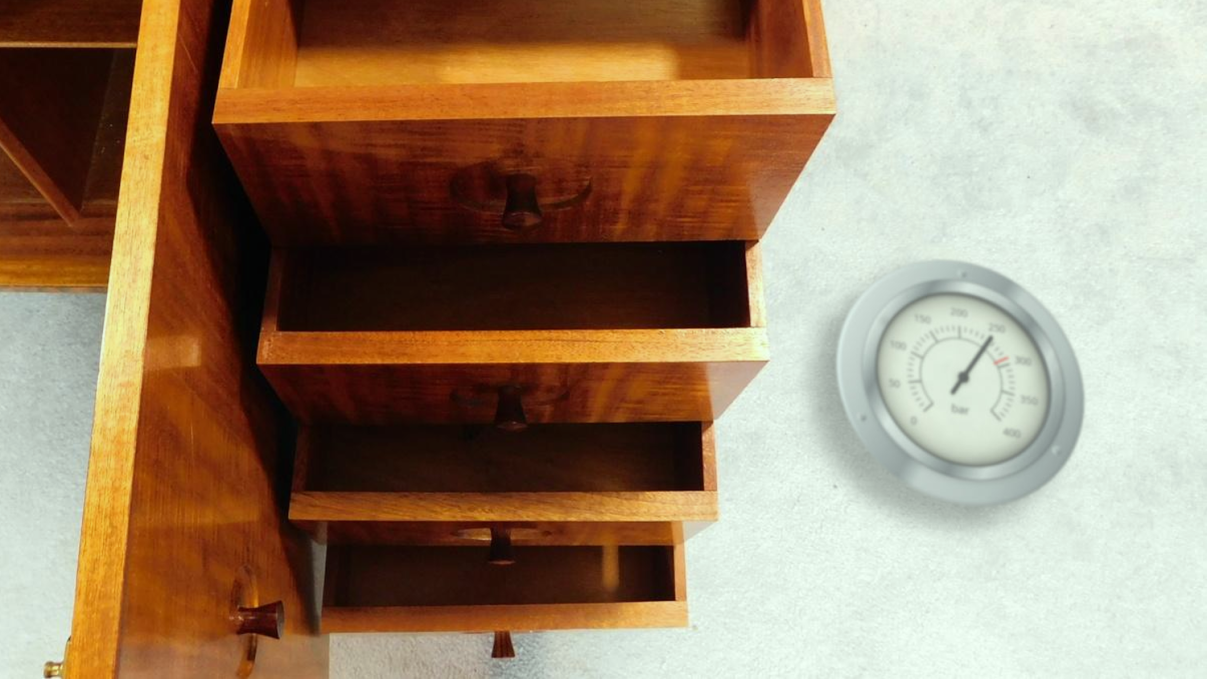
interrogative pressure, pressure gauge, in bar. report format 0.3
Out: 250
